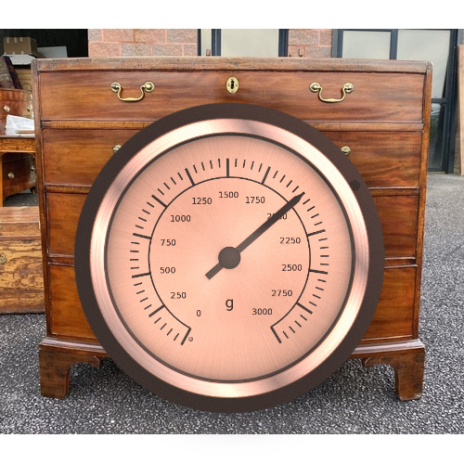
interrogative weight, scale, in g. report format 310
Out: 2000
